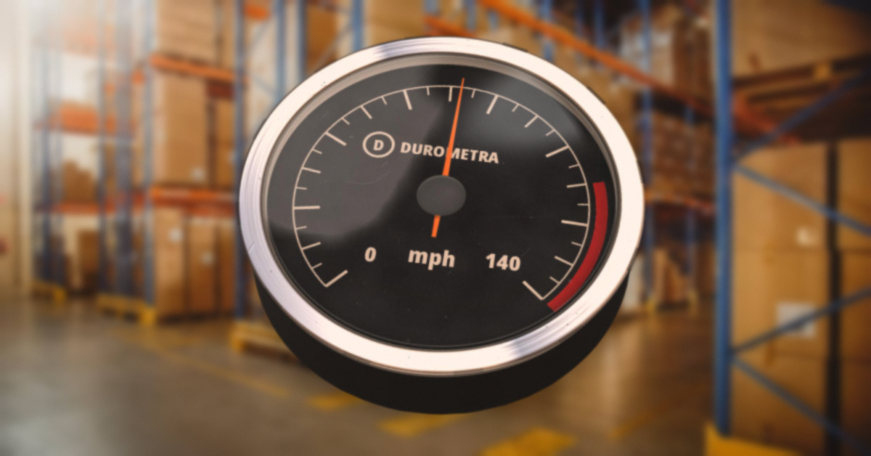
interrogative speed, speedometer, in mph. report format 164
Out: 72.5
